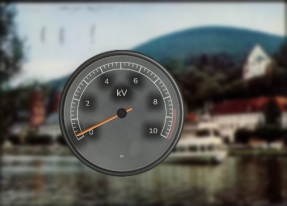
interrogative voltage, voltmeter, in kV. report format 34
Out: 0.2
